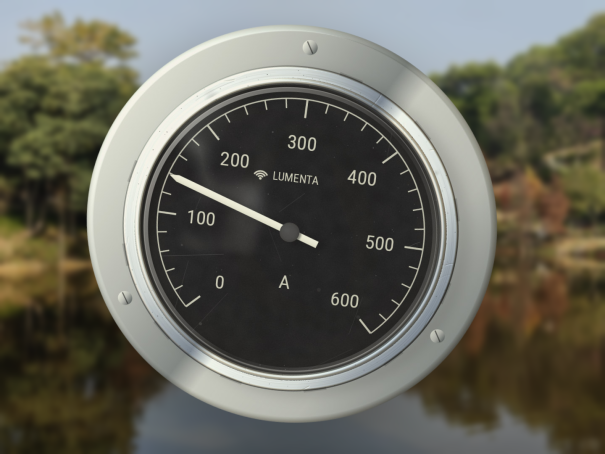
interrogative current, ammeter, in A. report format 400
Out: 140
